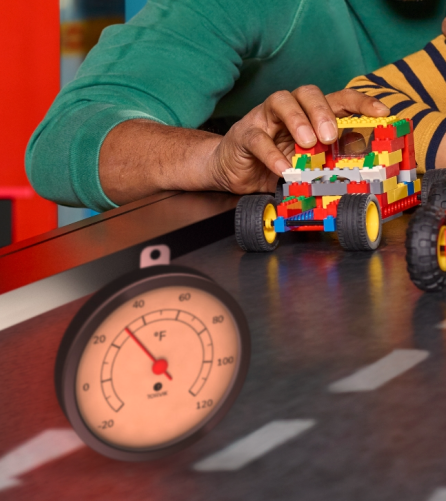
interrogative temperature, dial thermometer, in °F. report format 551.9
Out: 30
